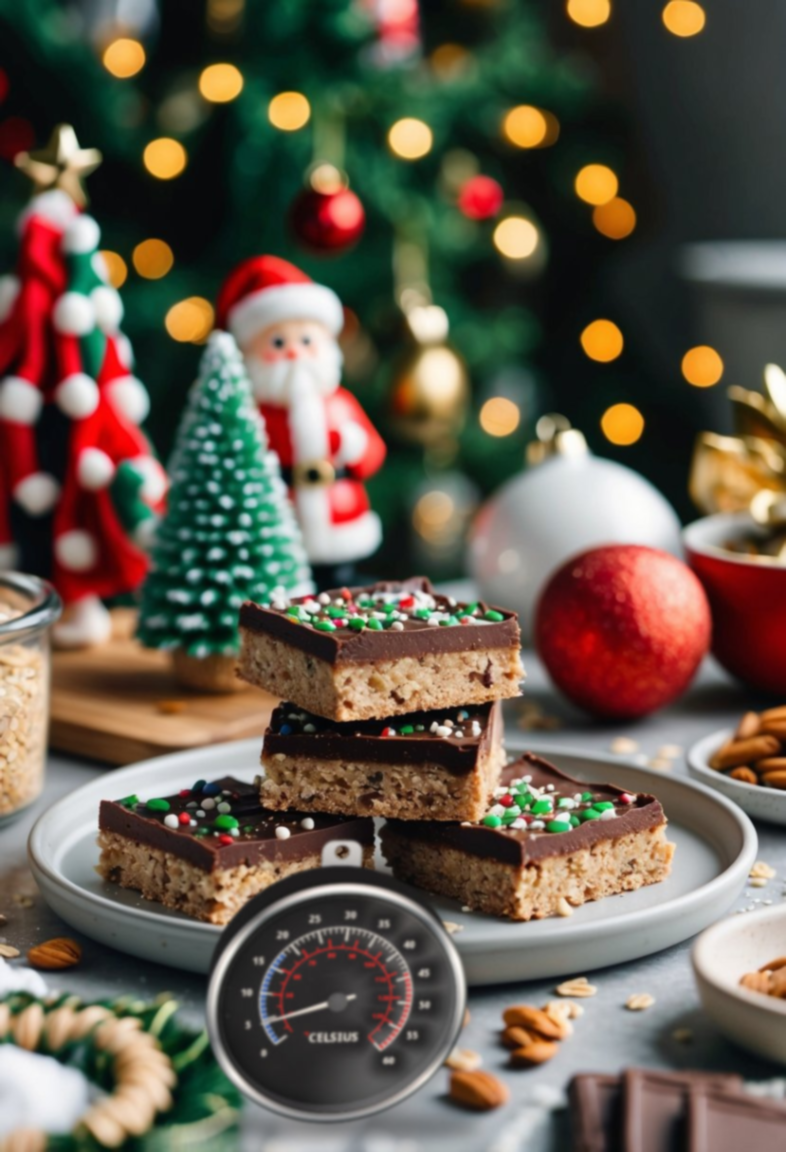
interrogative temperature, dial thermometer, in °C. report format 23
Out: 5
